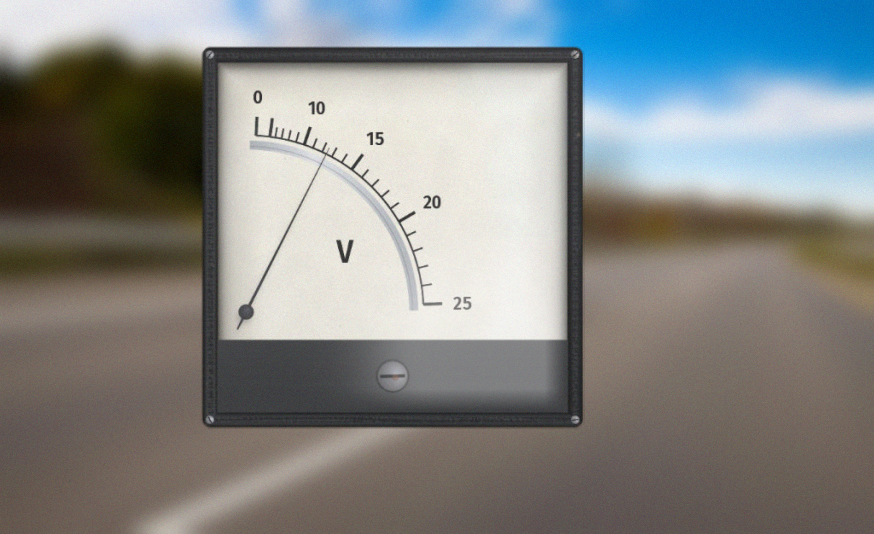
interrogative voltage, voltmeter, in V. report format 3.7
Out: 12.5
